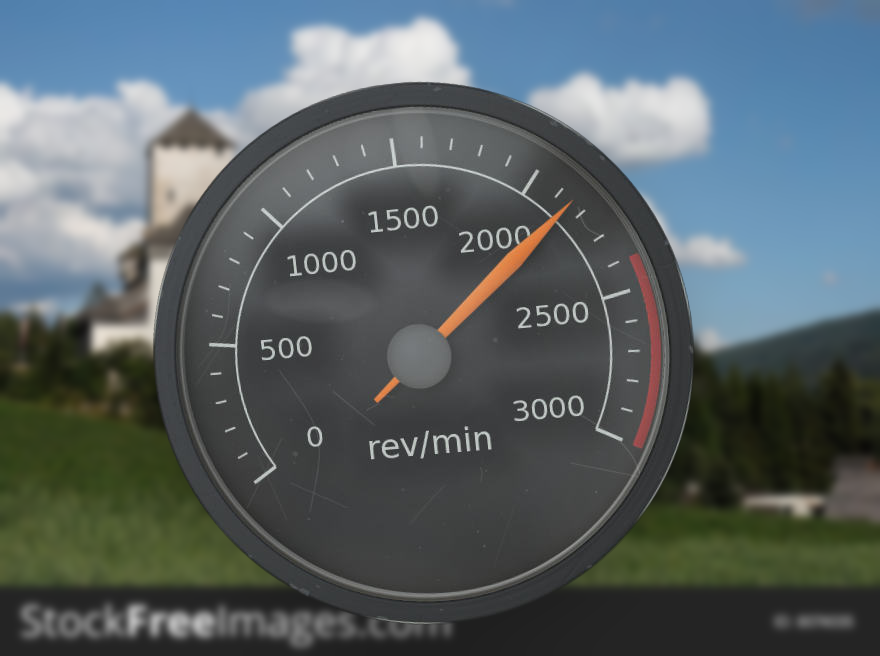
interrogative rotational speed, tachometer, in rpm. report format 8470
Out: 2150
